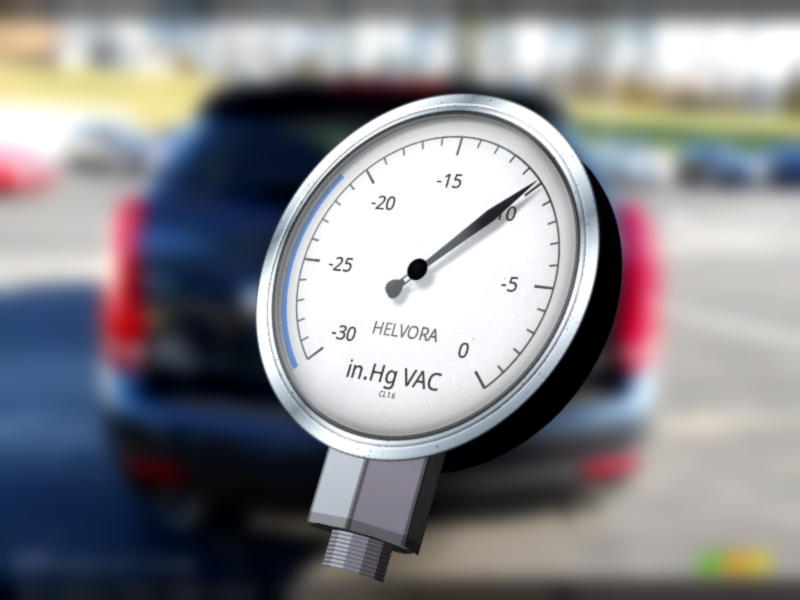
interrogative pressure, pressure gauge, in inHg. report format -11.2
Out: -10
